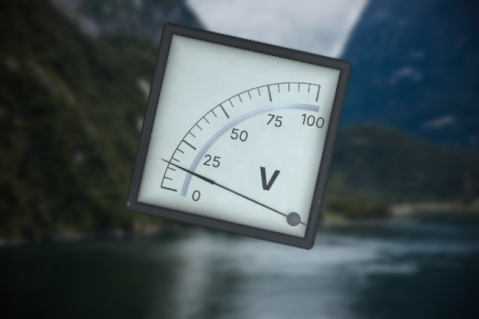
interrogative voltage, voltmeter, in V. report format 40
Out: 12.5
